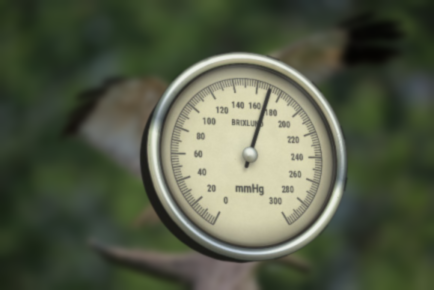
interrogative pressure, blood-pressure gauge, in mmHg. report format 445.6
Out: 170
